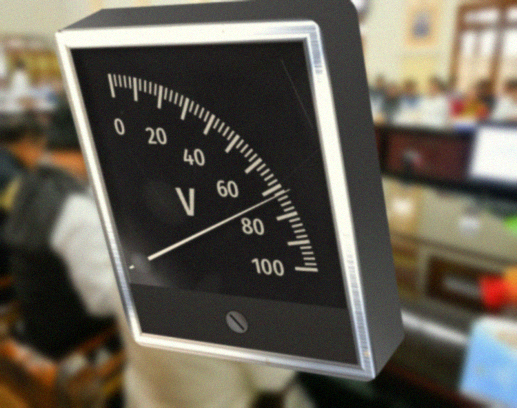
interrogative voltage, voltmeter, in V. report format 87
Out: 72
